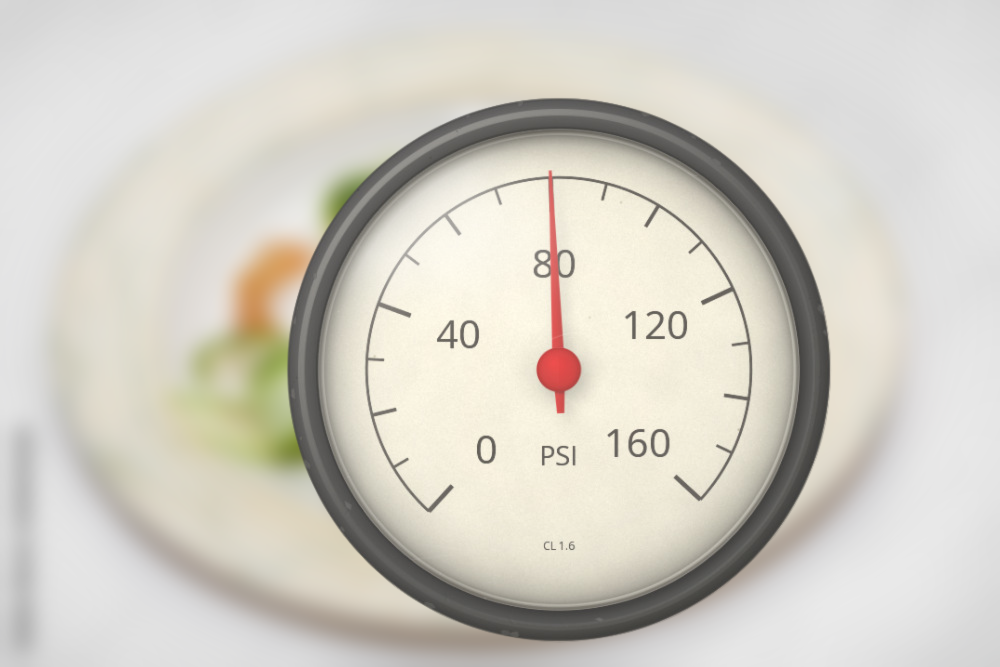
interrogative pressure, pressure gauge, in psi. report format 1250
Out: 80
